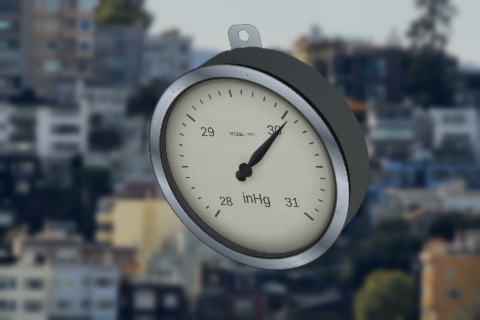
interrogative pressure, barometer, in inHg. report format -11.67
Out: 30.05
